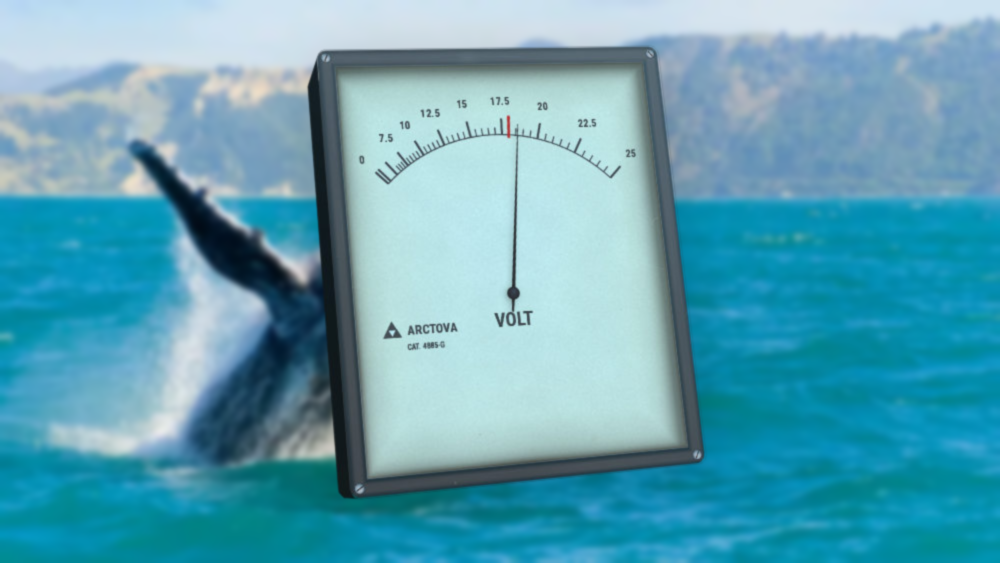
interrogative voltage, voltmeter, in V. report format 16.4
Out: 18.5
